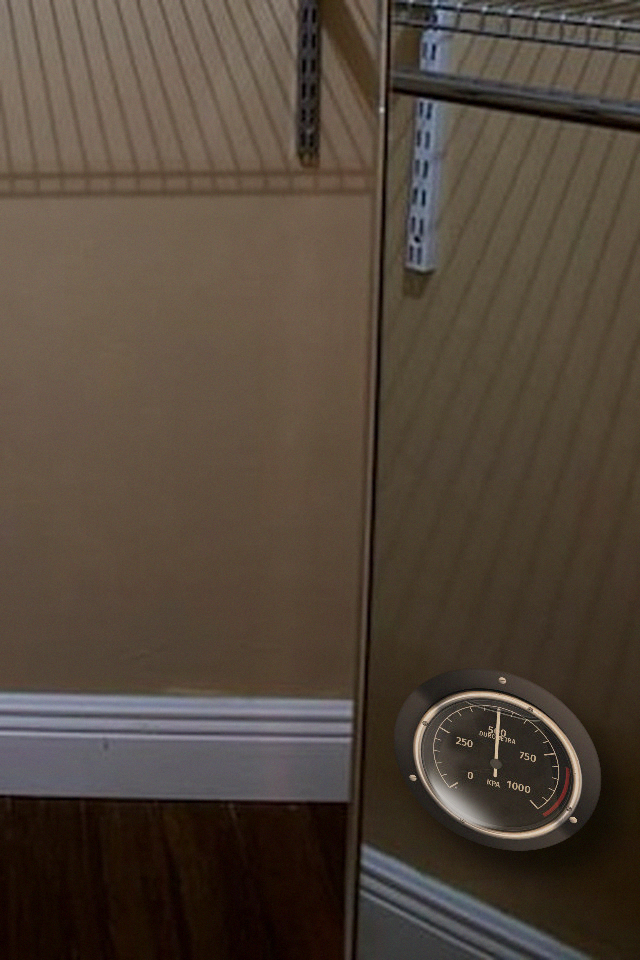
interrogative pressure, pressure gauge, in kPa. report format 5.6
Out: 500
